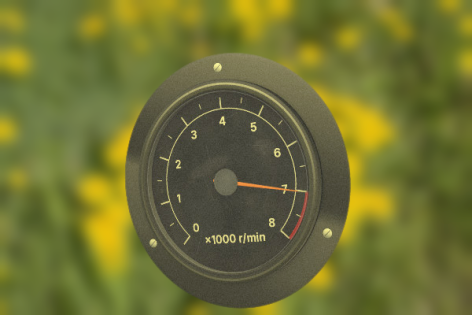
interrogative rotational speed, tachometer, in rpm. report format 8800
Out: 7000
